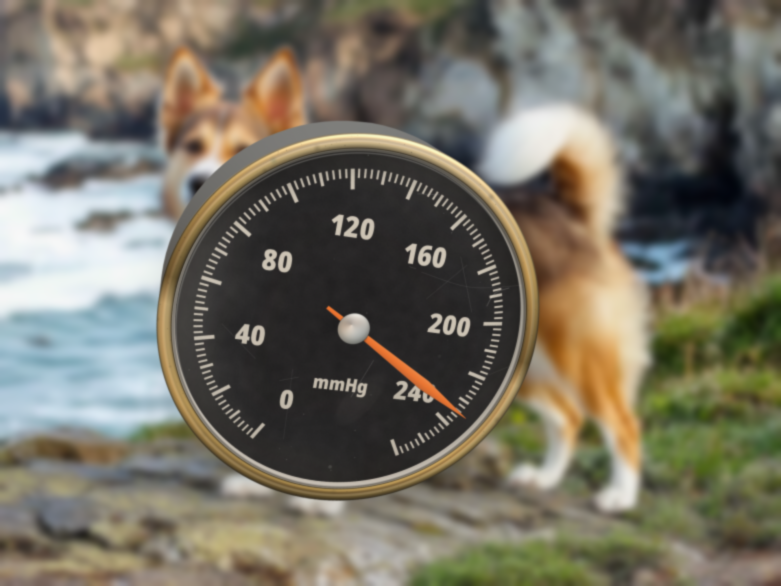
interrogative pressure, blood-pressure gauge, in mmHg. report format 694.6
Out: 234
